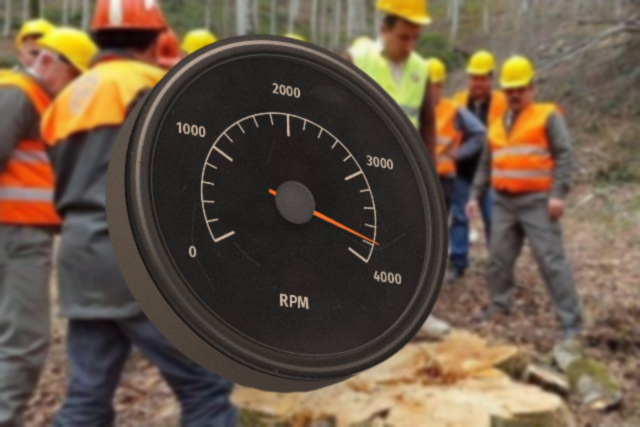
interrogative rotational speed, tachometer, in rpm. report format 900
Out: 3800
